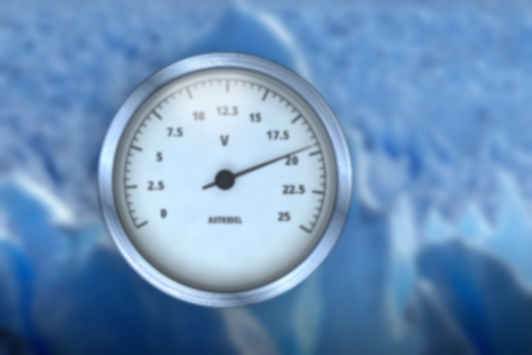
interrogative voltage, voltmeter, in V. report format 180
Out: 19.5
